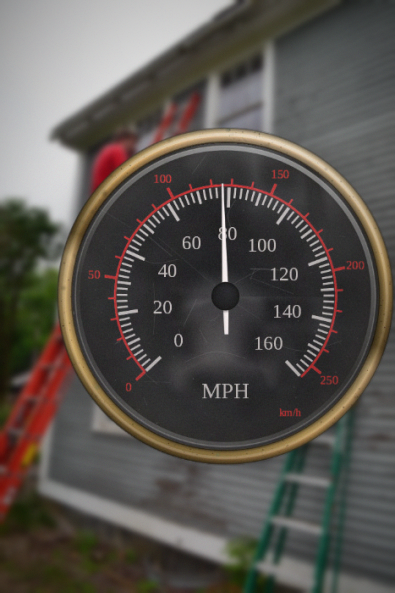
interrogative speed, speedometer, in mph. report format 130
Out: 78
